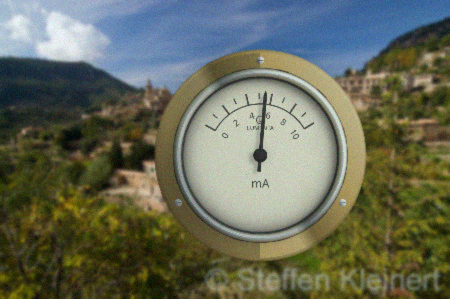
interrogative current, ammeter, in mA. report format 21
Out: 5.5
